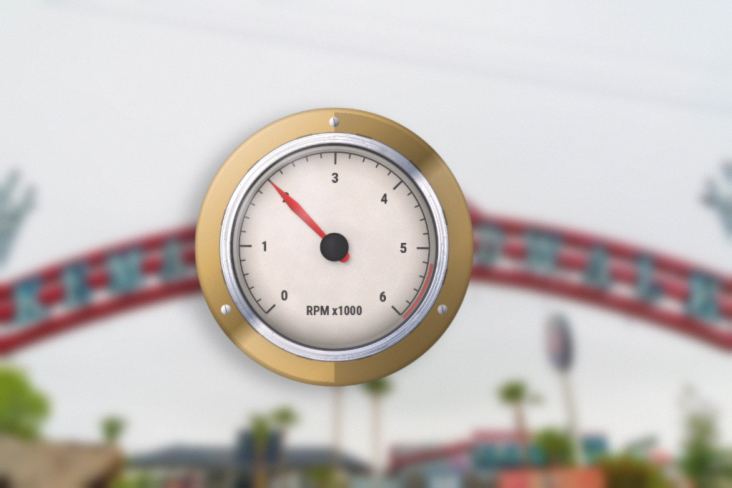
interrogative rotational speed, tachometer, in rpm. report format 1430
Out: 2000
